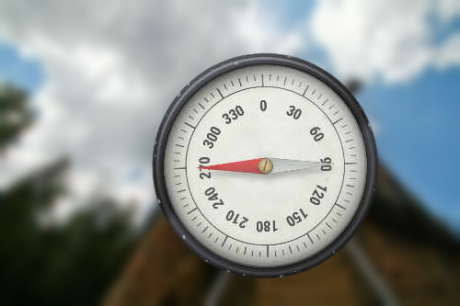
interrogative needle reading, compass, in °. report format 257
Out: 270
